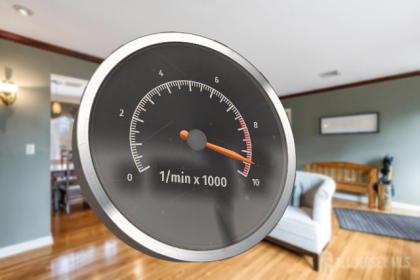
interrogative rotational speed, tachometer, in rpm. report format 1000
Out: 9500
